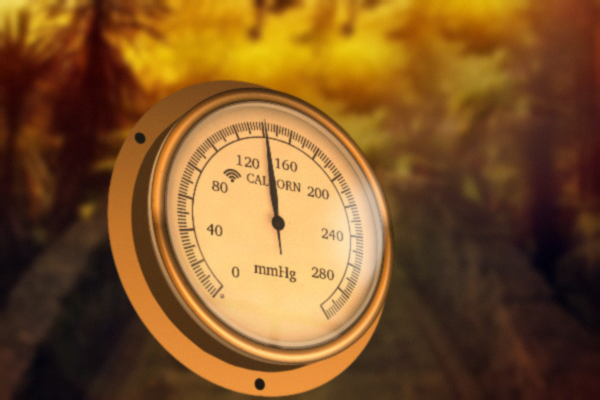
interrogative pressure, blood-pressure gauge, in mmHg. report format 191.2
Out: 140
